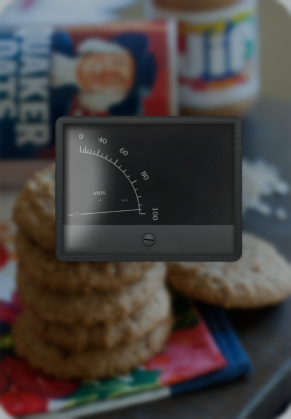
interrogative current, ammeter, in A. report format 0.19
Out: 97.5
